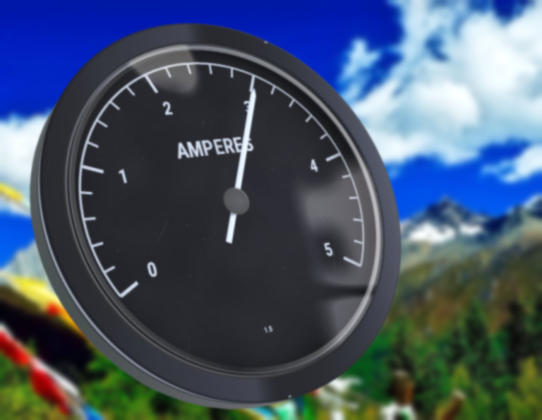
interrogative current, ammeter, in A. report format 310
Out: 3
